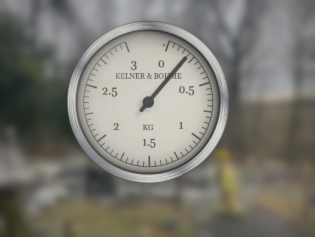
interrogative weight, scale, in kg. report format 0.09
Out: 0.2
